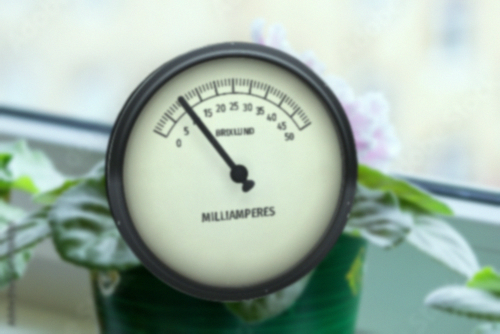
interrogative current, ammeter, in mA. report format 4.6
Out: 10
